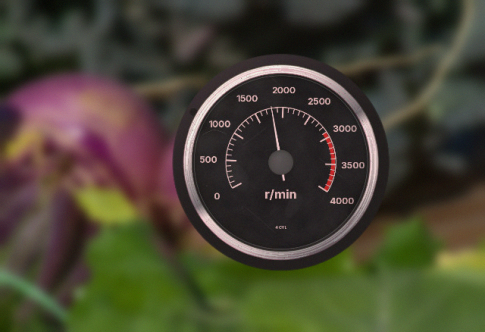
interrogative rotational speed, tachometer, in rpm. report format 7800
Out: 1800
